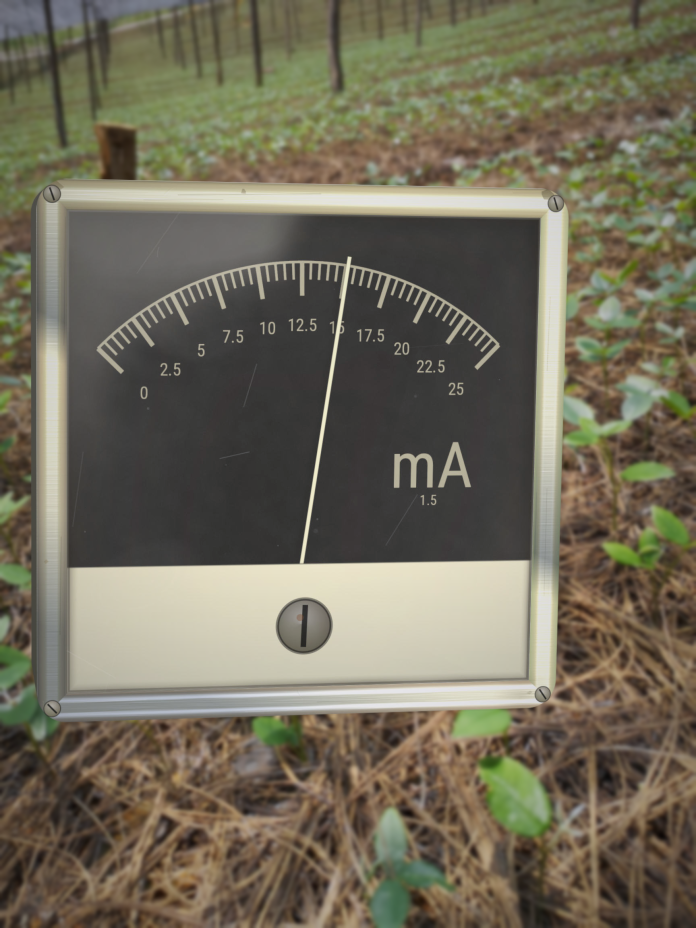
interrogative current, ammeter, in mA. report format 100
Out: 15
